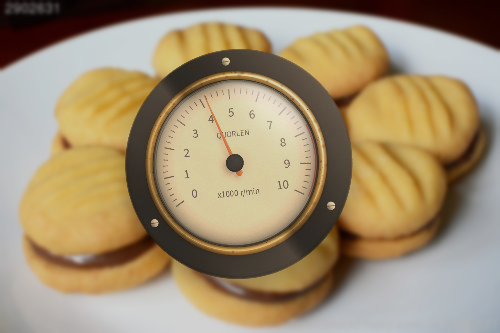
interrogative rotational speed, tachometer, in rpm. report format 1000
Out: 4200
